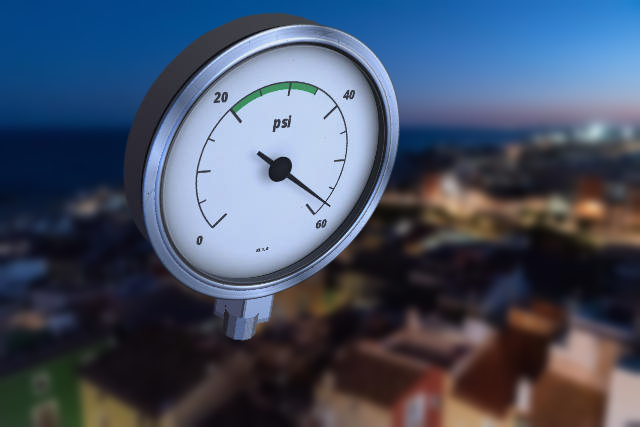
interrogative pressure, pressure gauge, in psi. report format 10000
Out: 57.5
